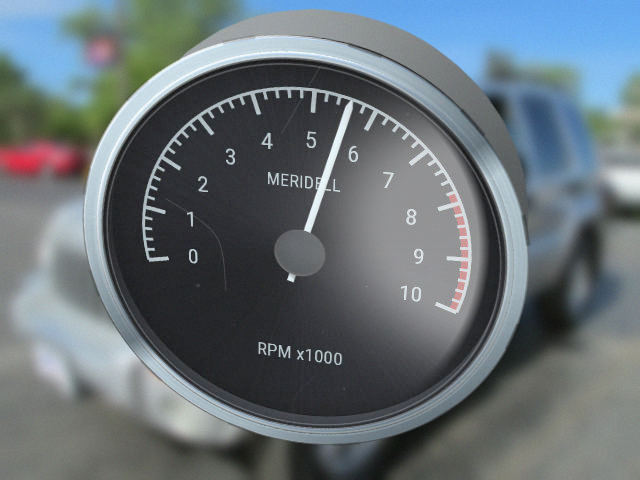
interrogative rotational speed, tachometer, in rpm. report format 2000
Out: 5600
